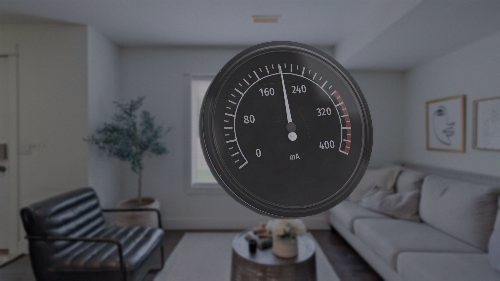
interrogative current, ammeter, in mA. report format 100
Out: 200
